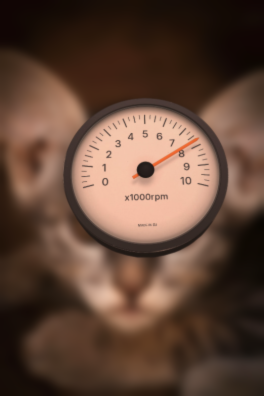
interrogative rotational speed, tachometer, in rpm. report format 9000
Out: 7750
